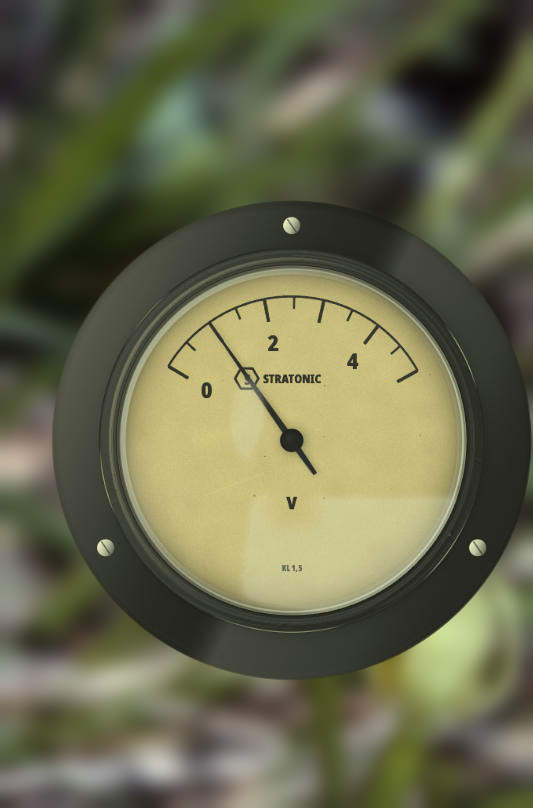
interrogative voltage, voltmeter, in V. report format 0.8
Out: 1
